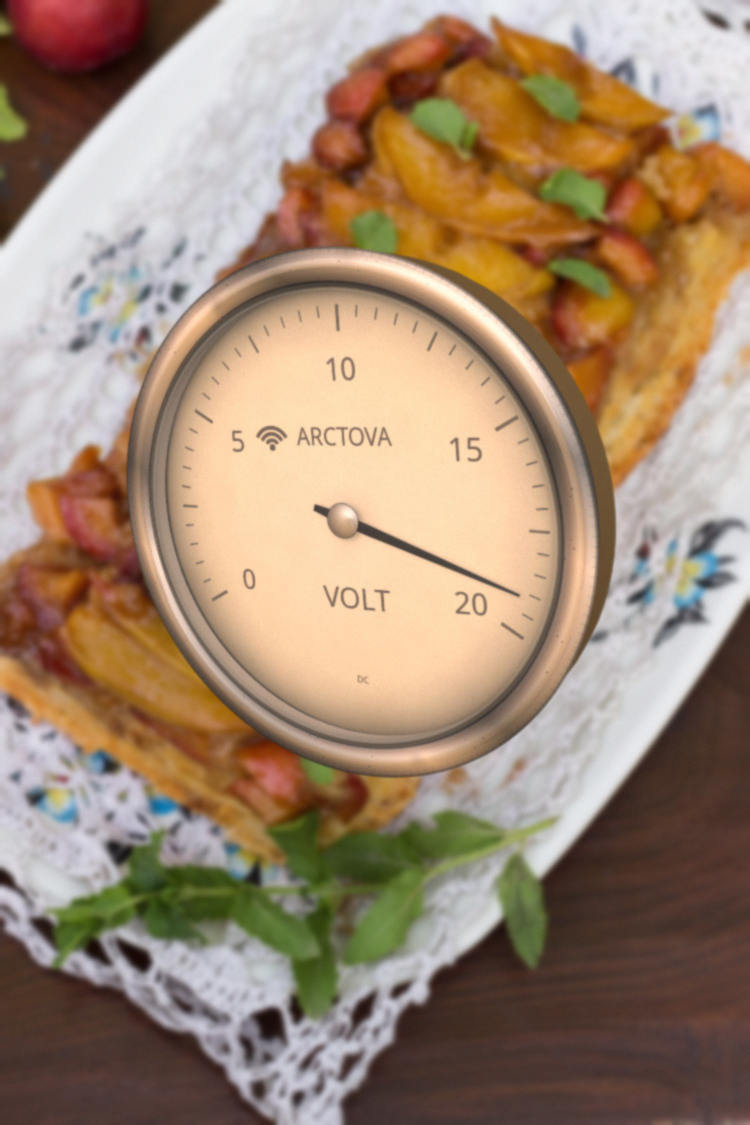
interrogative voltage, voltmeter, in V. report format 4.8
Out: 19
